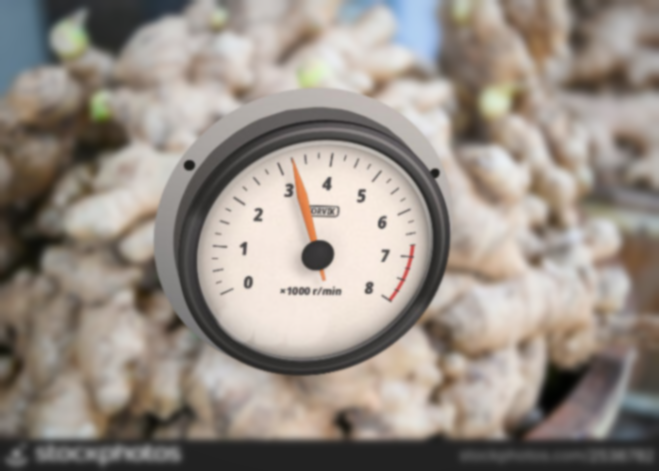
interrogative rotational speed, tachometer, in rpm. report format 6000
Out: 3250
